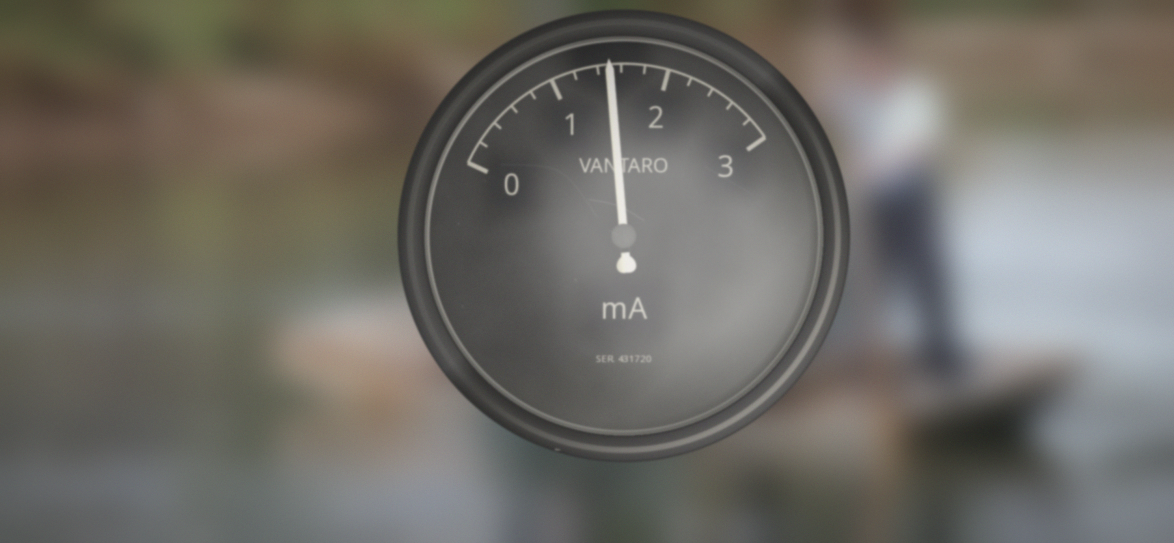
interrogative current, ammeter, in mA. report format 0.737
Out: 1.5
